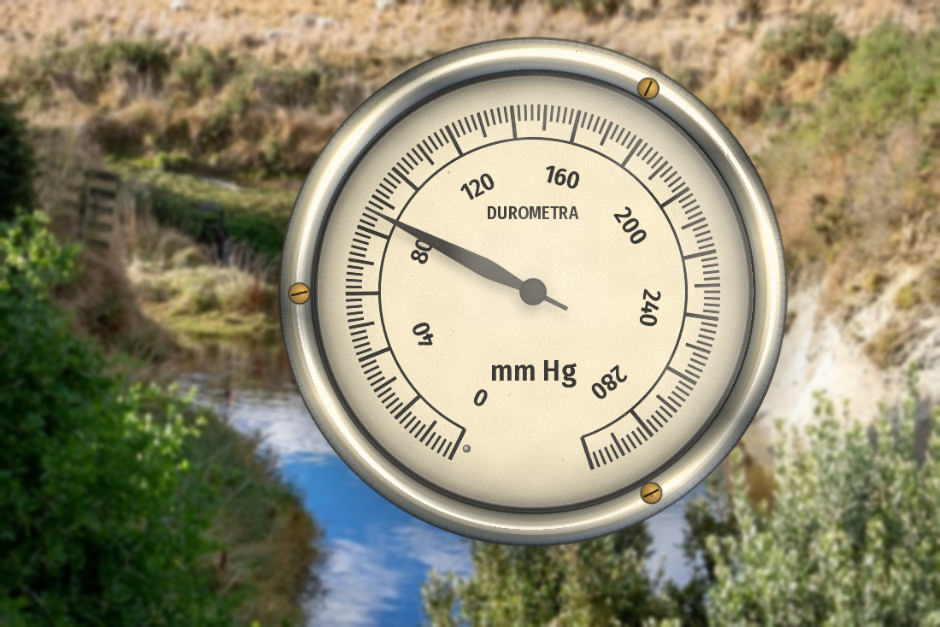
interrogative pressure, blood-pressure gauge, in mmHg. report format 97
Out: 86
